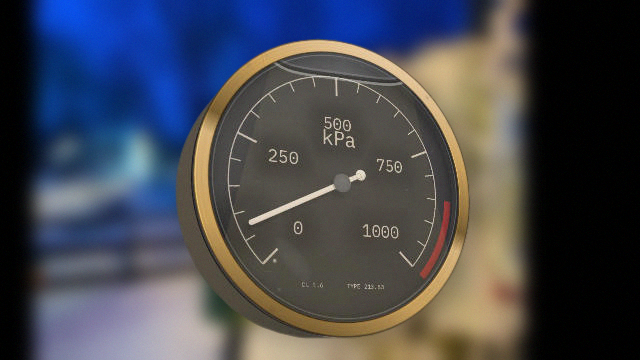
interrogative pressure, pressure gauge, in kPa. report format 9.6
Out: 75
